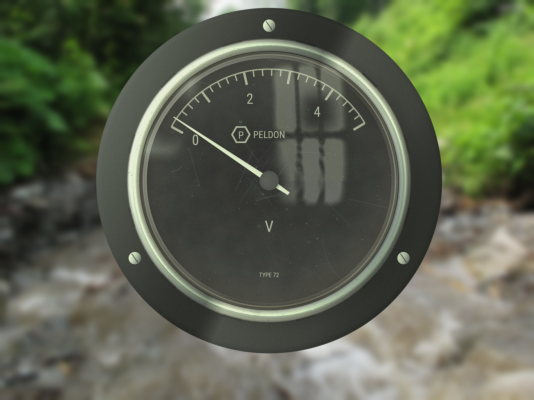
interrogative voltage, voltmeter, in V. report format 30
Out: 0.2
